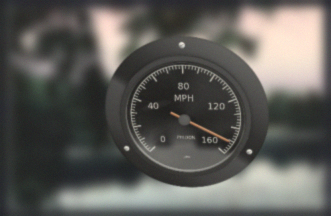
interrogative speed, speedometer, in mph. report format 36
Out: 150
